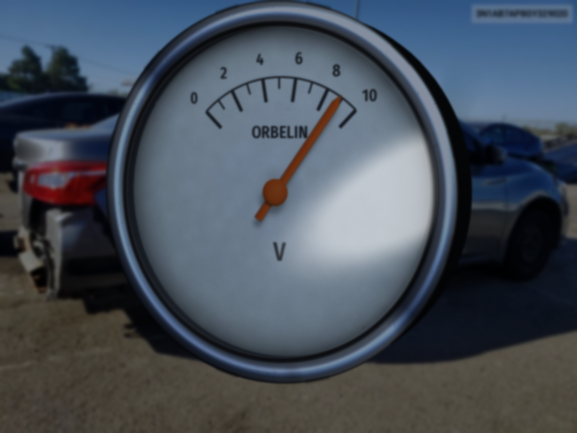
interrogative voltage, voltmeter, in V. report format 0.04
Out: 9
